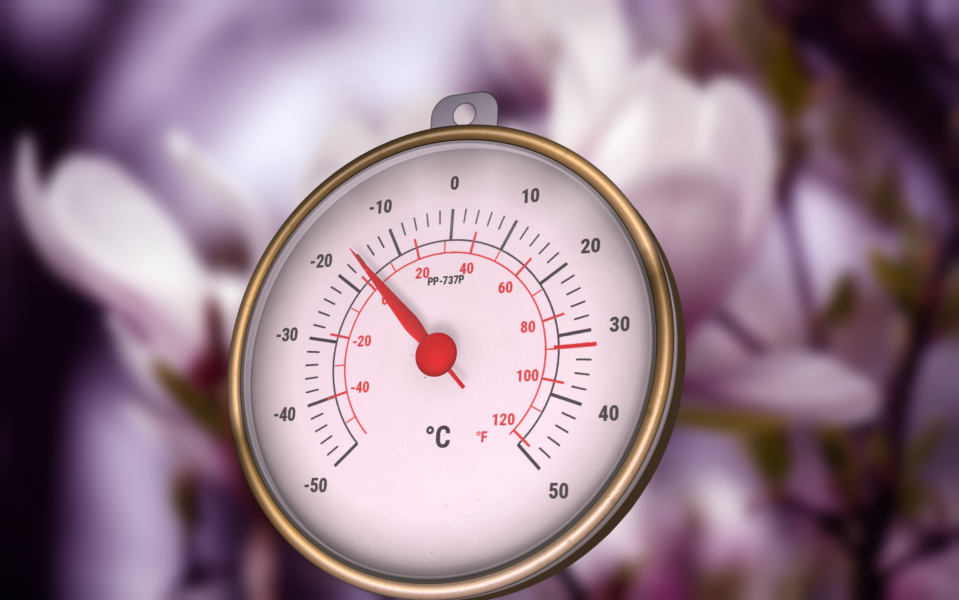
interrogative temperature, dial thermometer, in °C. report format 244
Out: -16
